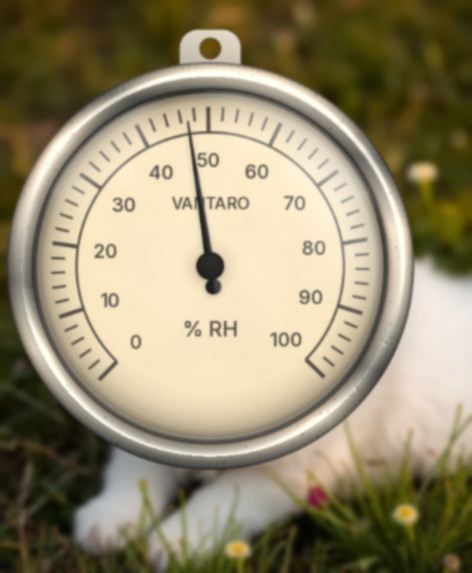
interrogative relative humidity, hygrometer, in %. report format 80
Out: 47
